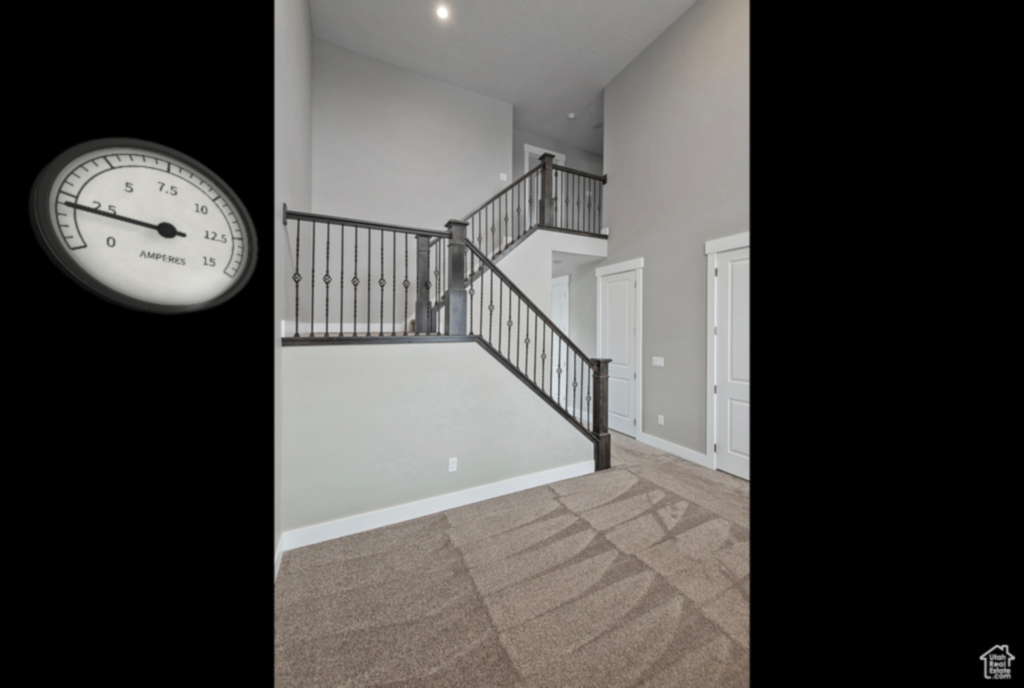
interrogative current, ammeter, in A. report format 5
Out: 2
